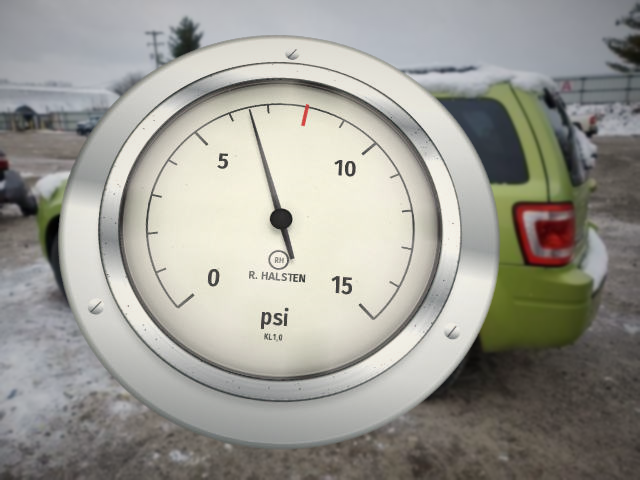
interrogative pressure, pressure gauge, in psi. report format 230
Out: 6.5
